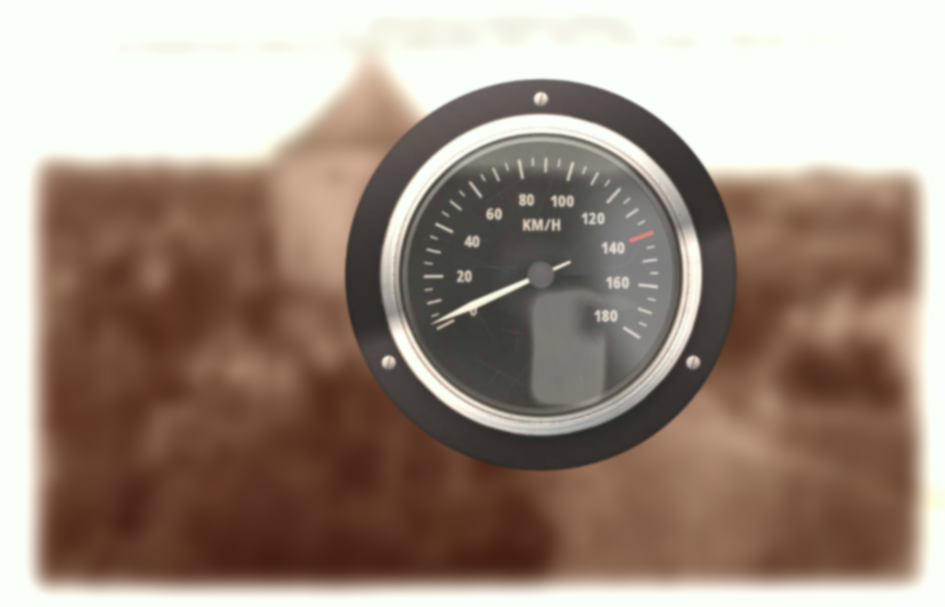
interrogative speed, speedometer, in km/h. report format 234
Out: 2.5
